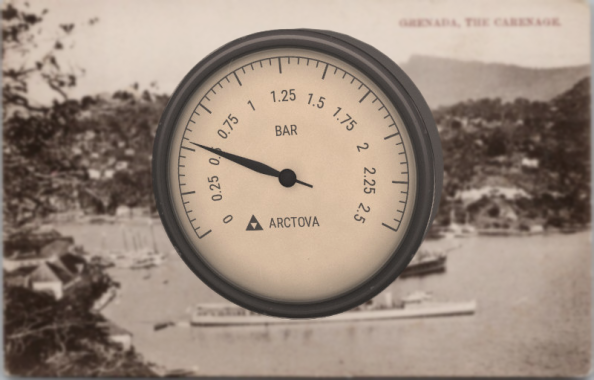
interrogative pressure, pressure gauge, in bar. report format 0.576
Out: 0.55
